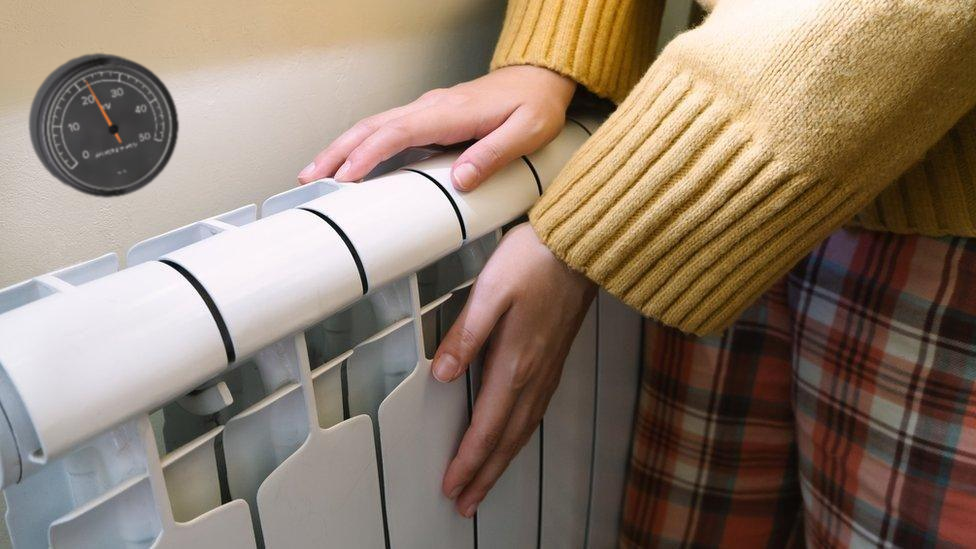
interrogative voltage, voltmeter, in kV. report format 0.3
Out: 22
